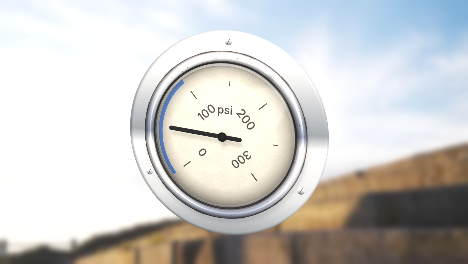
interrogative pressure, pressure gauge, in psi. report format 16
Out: 50
